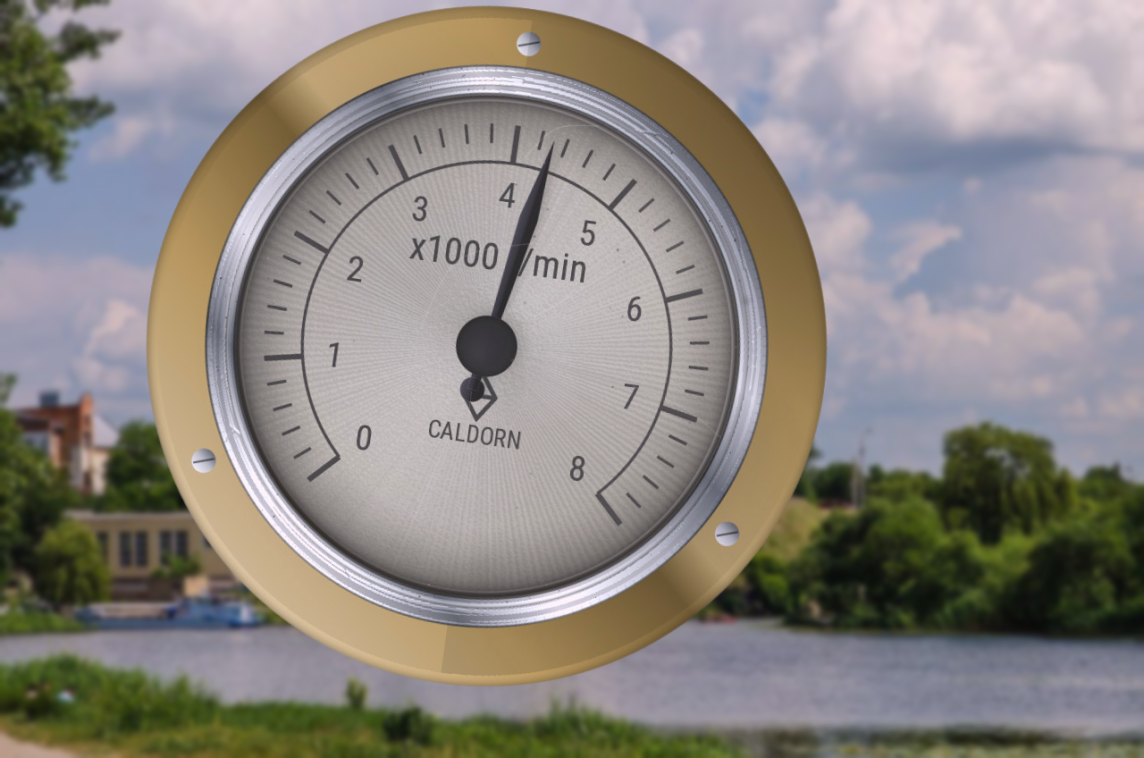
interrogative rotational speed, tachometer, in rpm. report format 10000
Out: 4300
